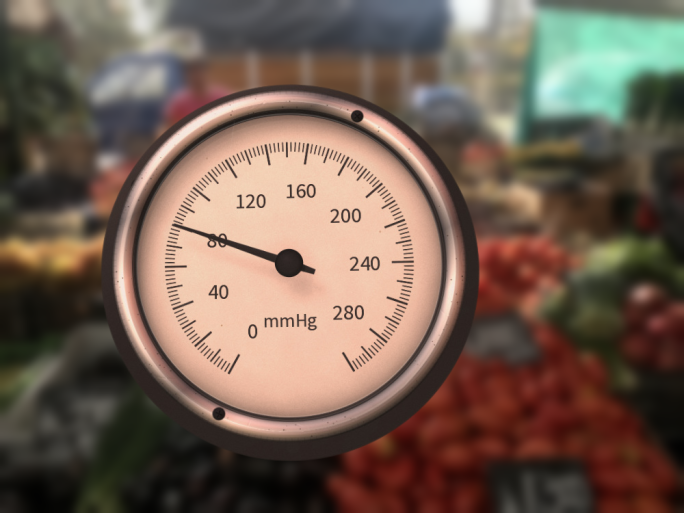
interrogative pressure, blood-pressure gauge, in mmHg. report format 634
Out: 80
